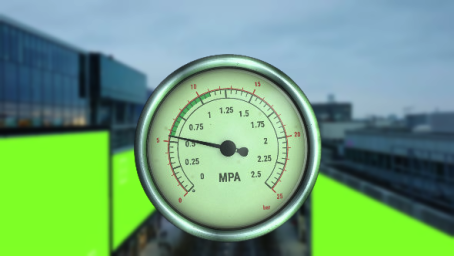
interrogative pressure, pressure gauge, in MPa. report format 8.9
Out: 0.55
